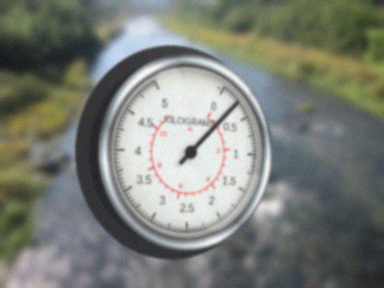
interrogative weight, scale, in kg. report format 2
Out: 0.25
